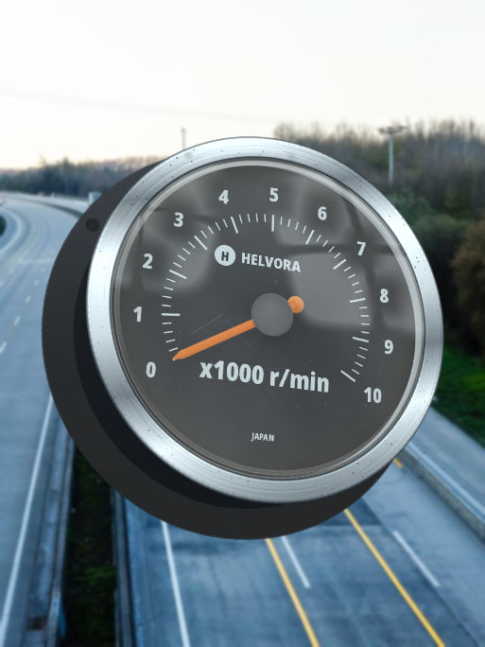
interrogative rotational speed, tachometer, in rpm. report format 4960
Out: 0
